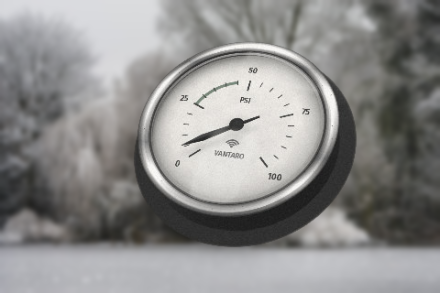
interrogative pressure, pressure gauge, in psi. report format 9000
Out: 5
